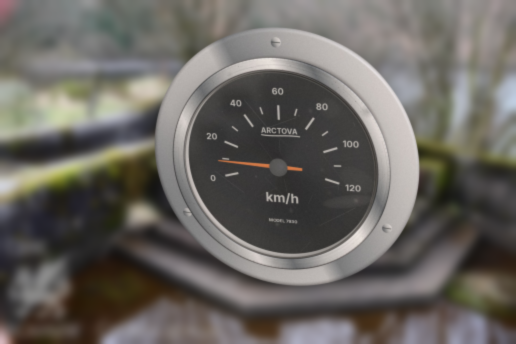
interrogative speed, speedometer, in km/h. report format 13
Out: 10
